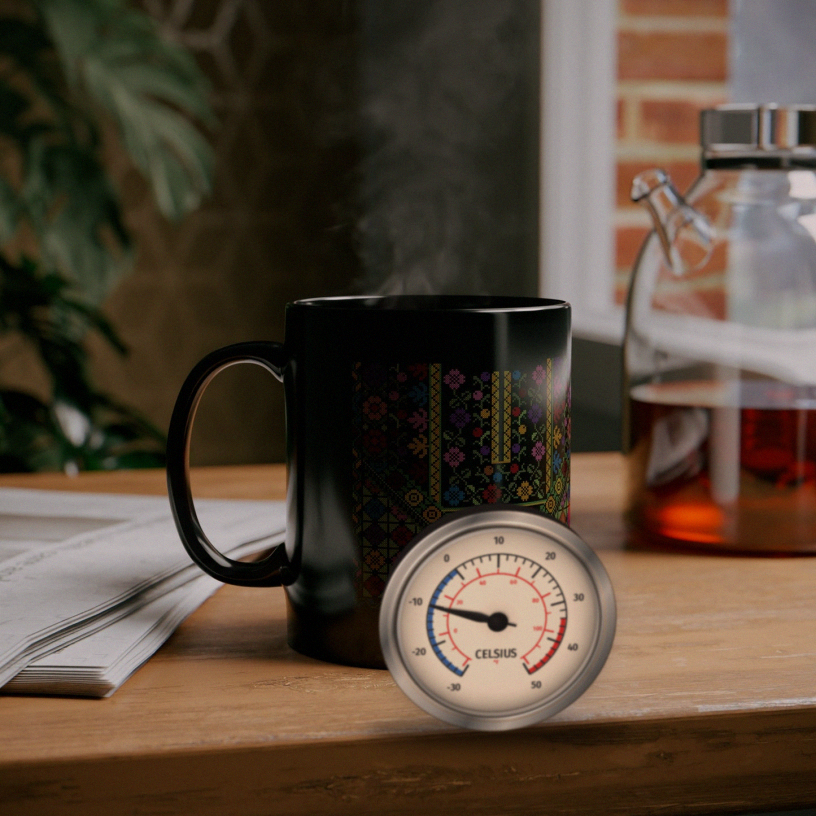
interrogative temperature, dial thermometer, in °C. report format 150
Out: -10
